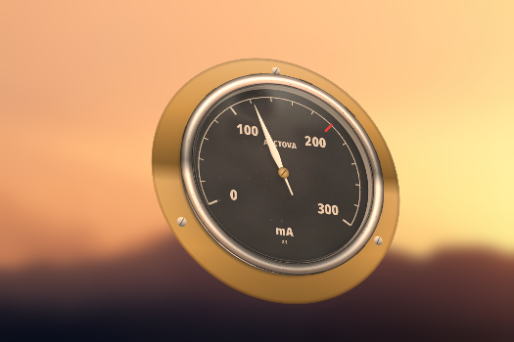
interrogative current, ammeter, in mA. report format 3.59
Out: 120
